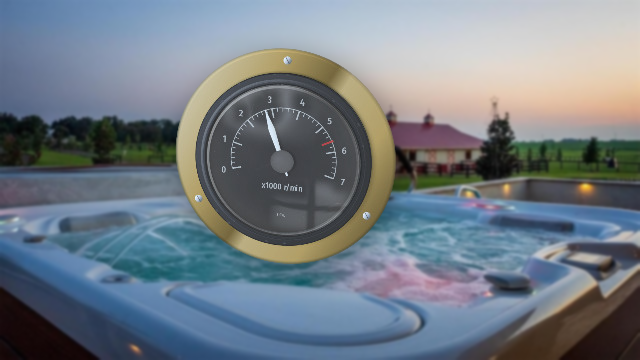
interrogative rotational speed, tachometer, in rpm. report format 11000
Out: 2800
